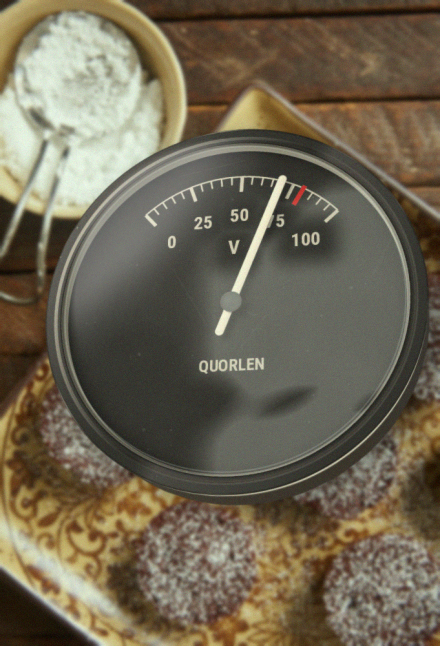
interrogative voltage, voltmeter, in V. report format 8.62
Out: 70
